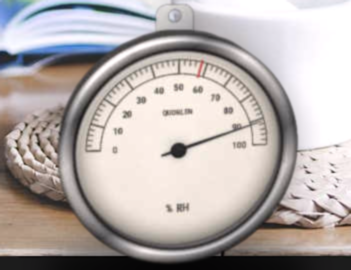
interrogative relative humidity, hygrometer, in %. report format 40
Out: 90
